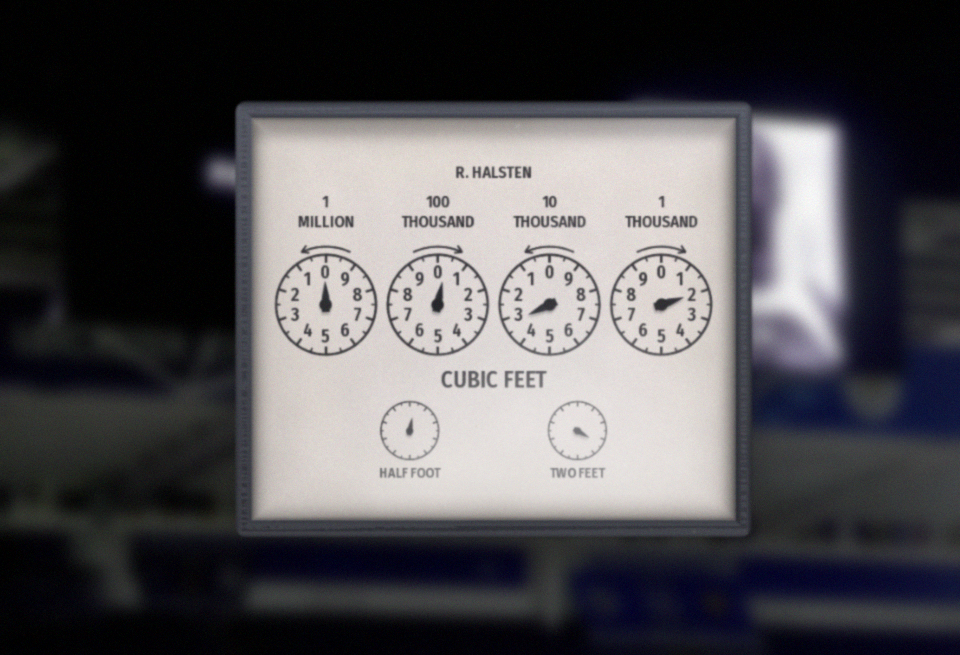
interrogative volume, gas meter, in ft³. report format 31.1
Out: 3200
